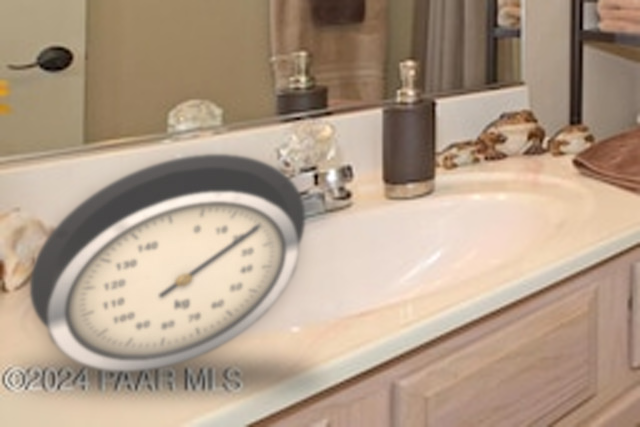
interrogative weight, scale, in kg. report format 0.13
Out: 20
